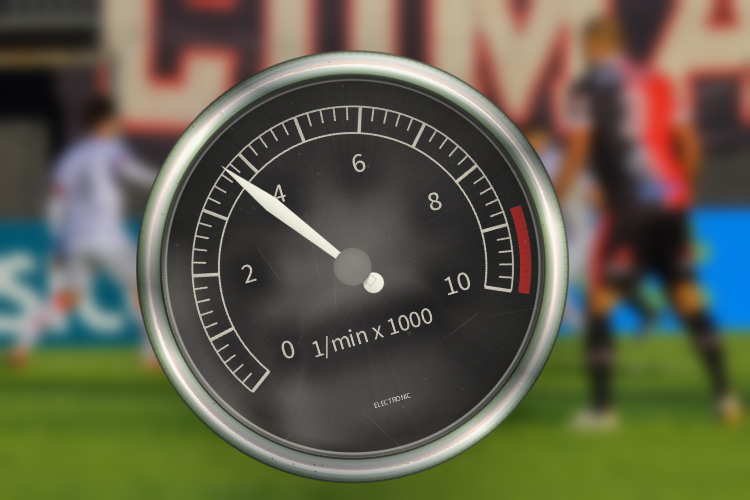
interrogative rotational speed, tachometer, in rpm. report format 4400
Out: 3700
